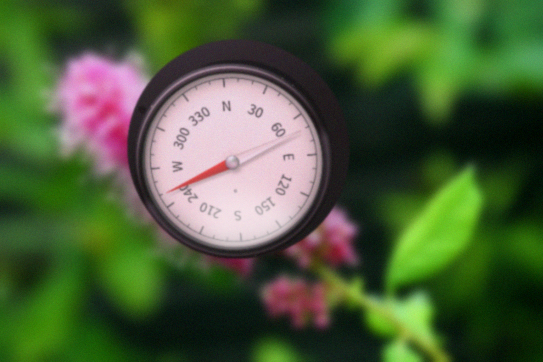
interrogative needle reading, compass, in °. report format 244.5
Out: 250
